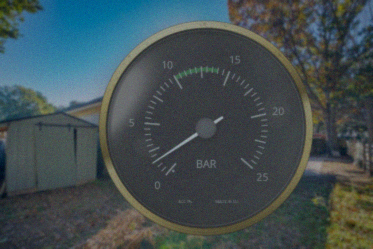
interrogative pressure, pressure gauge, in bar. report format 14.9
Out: 1.5
